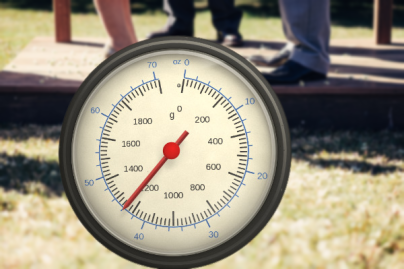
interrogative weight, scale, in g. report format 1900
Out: 1240
